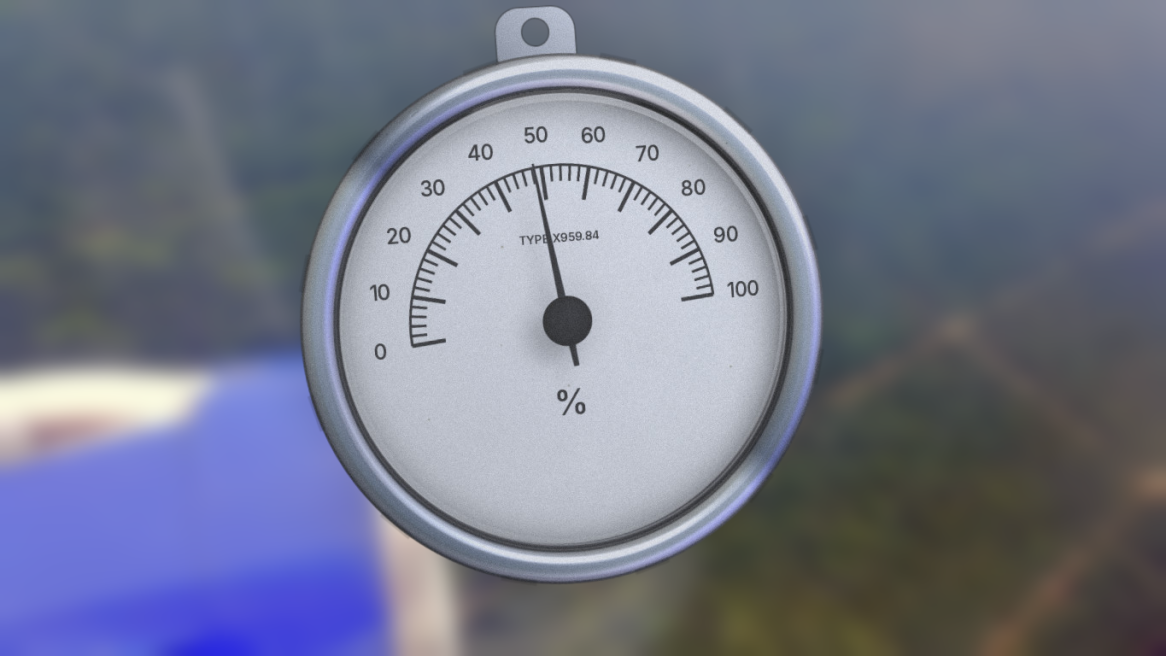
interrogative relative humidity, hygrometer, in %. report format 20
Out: 48
